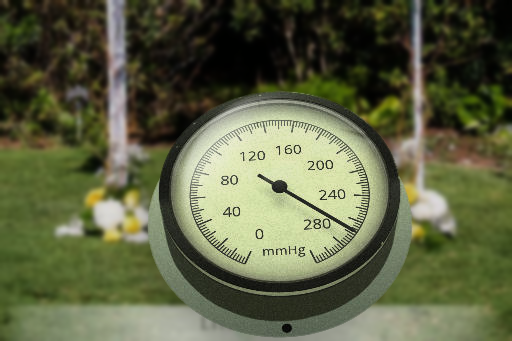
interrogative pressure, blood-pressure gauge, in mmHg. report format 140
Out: 270
